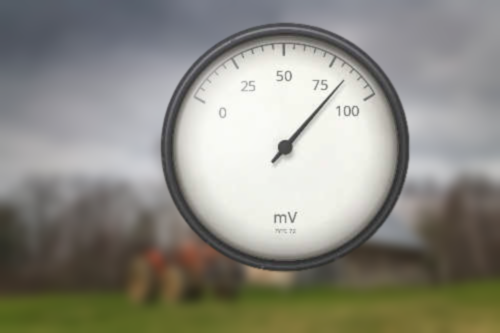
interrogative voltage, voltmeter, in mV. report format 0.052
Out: 85
